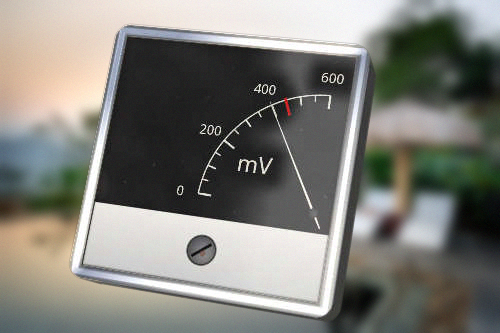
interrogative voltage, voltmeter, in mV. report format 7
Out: 400
